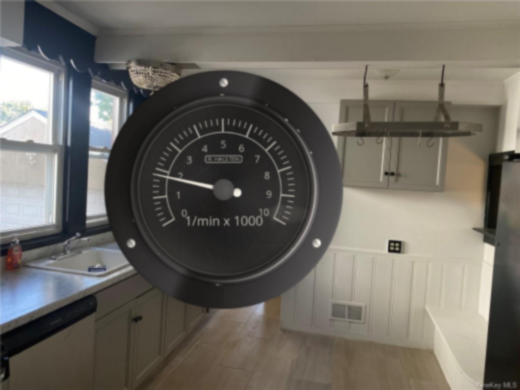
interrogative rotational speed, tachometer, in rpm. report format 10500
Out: 1800
